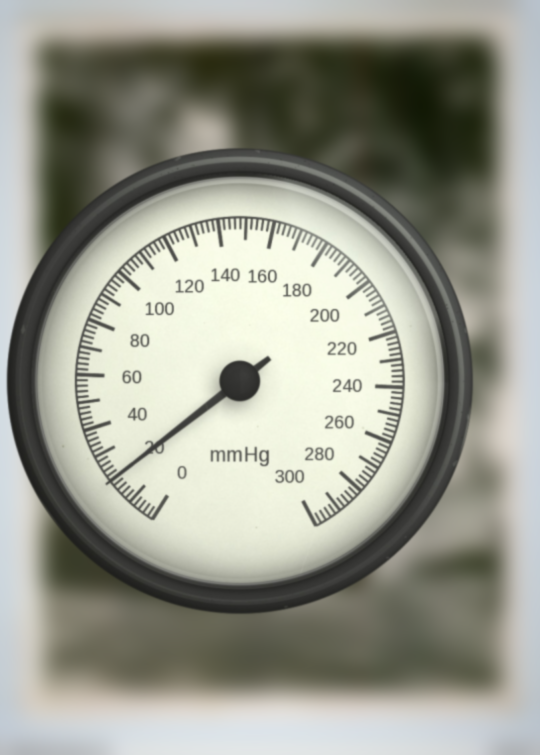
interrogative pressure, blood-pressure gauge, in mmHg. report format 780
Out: 20
